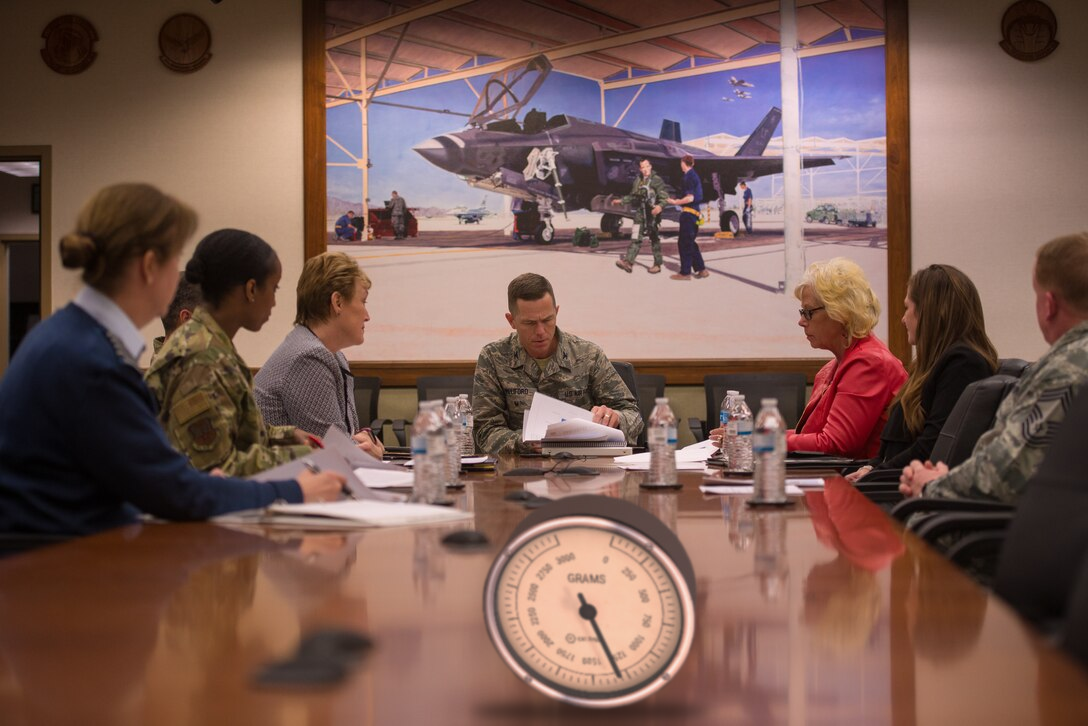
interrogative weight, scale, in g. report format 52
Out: 1300
